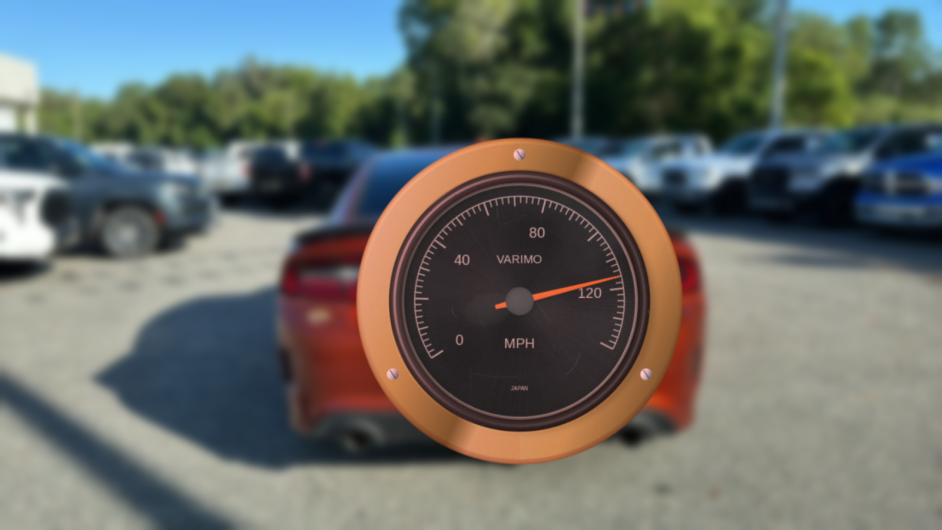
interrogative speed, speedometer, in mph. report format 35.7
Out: 116
